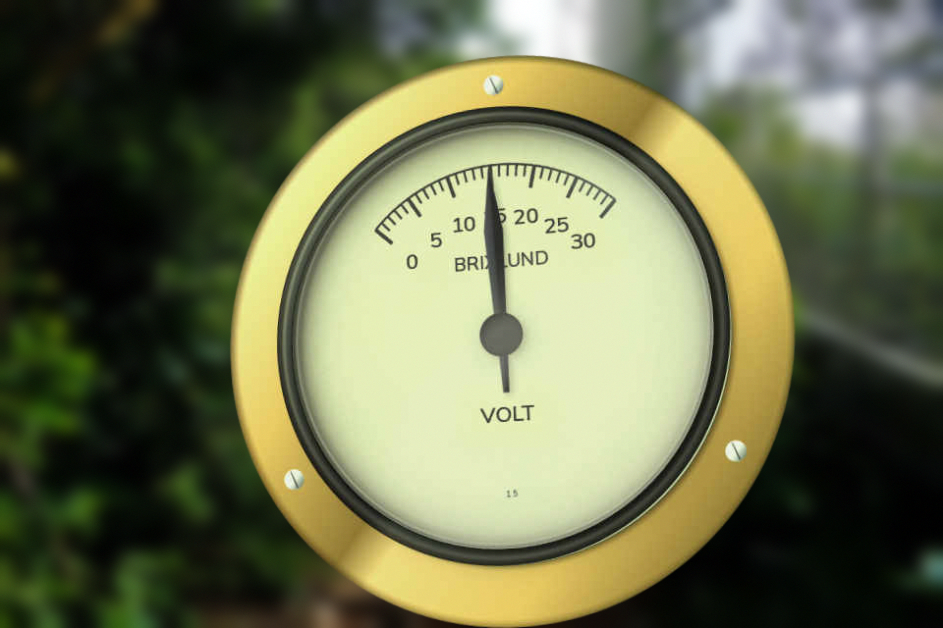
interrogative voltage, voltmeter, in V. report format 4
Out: 15
